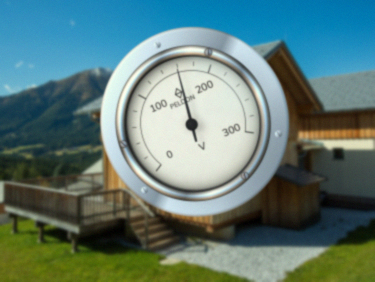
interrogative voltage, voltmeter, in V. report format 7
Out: 160
